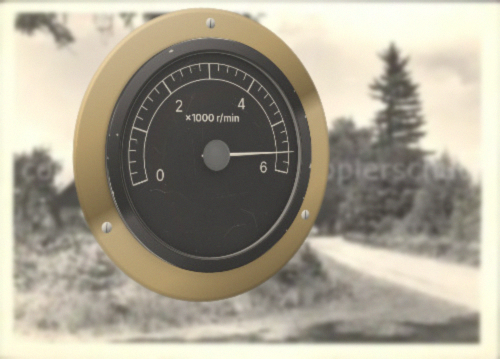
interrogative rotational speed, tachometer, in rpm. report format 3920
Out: 5600
